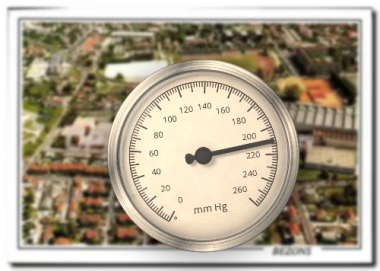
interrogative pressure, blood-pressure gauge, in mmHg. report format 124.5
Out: 210
